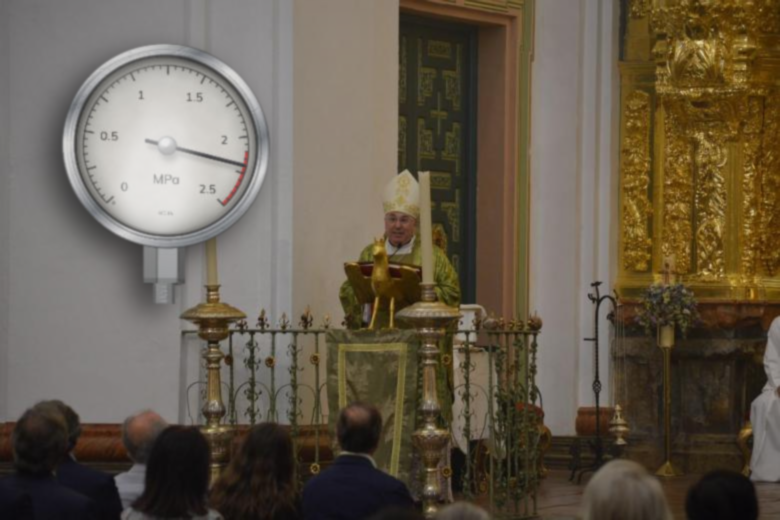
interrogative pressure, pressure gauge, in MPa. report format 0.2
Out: 2.2
